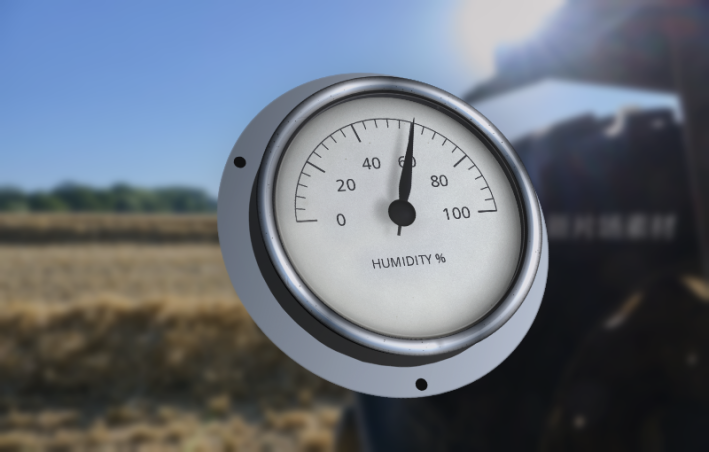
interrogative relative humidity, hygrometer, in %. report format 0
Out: 60
